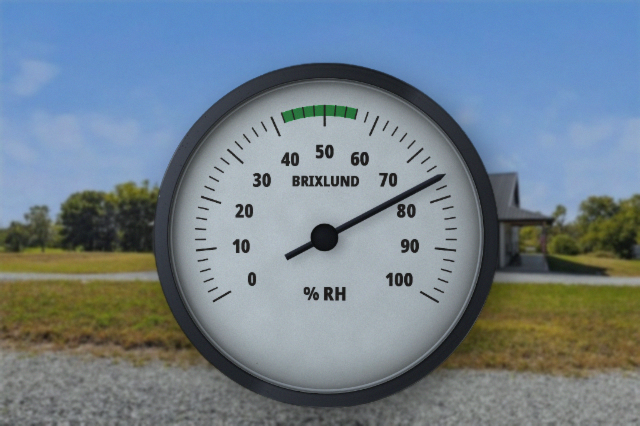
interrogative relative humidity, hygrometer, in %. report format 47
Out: 76
